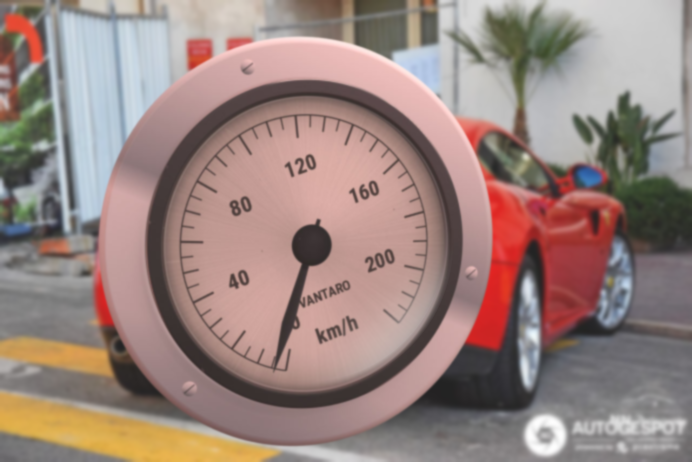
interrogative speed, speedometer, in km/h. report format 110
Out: 5
